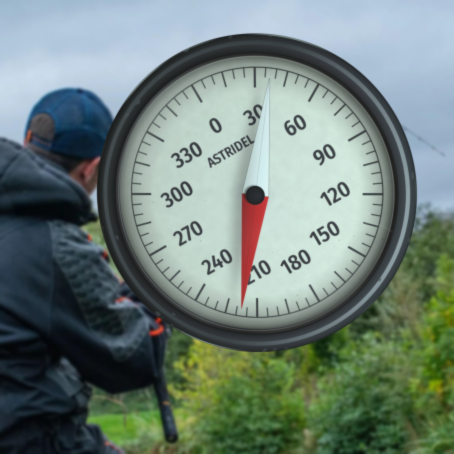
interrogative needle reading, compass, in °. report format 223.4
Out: 217.5
